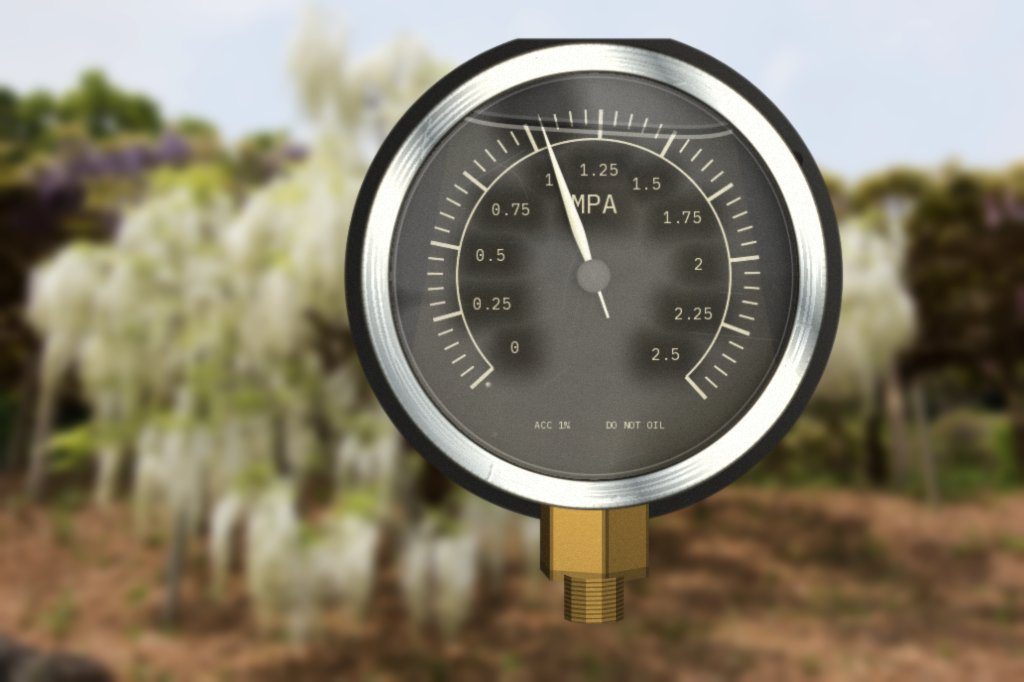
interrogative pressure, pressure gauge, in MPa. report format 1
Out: 1.05
